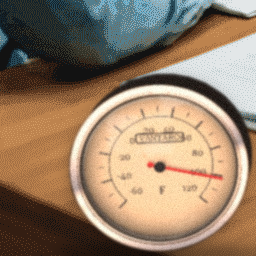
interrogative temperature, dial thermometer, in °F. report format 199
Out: 100
